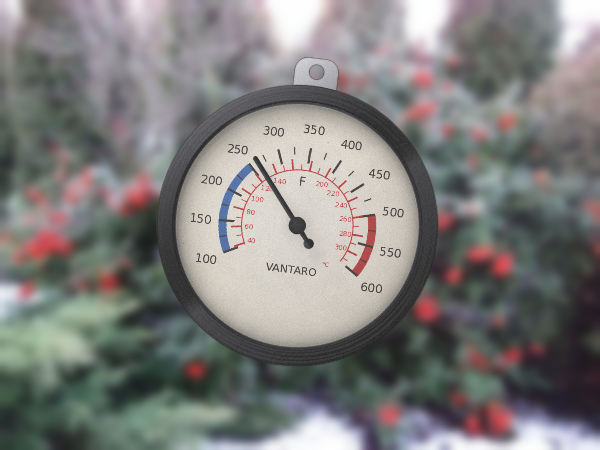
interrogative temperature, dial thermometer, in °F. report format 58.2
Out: 262.5
